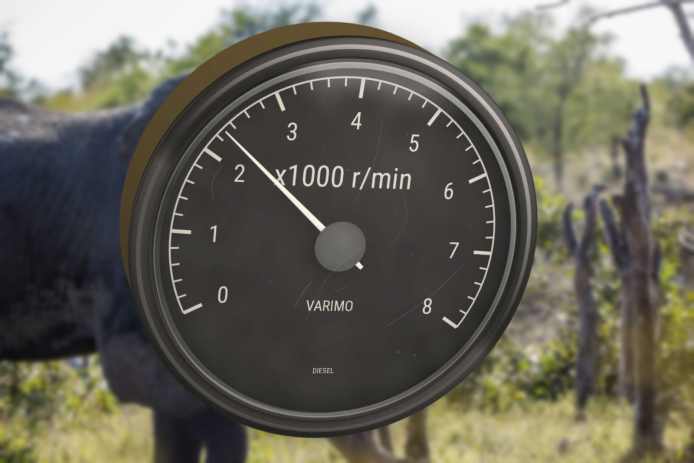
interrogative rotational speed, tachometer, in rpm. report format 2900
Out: 2300
